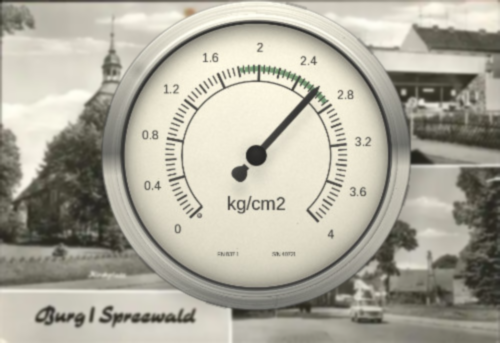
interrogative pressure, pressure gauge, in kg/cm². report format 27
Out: 2.6
